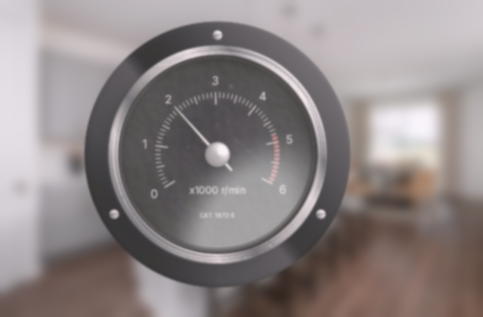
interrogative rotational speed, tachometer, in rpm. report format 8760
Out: 2000
